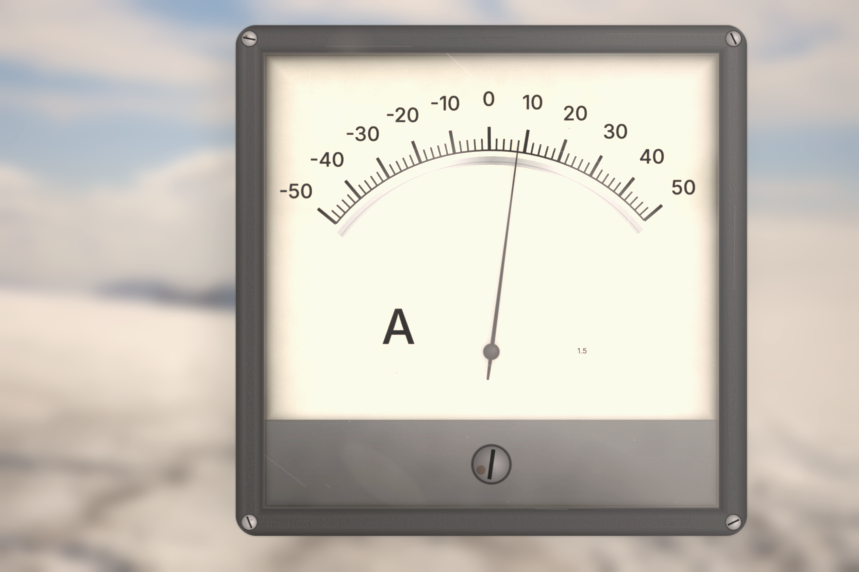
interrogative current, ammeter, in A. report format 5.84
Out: 8
